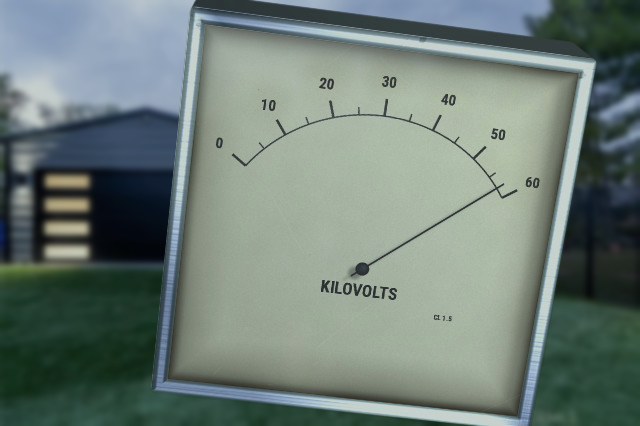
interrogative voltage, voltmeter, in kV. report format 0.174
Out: 57.5
